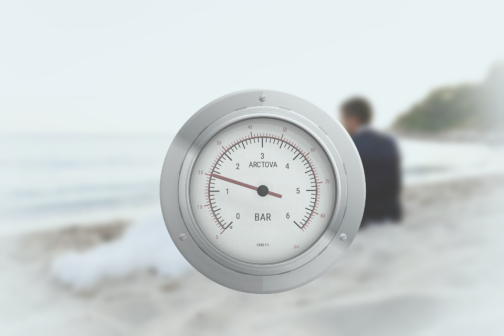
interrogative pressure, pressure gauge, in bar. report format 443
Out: 1.4
